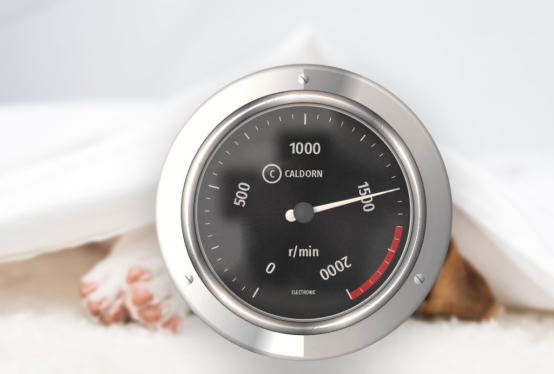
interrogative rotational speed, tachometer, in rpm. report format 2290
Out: 1500
